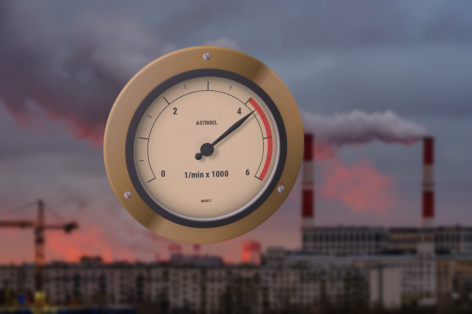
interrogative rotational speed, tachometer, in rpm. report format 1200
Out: 4250
